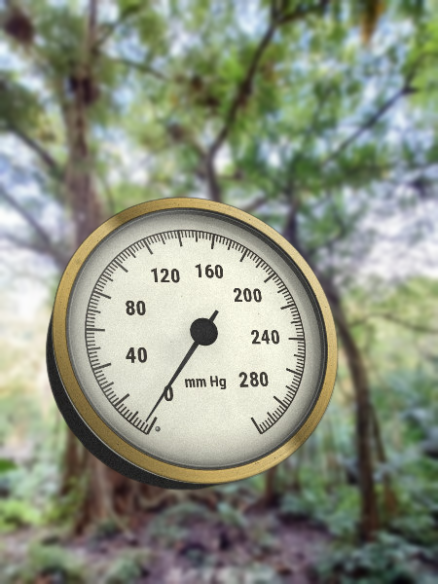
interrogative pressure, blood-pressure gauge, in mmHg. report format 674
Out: 4
